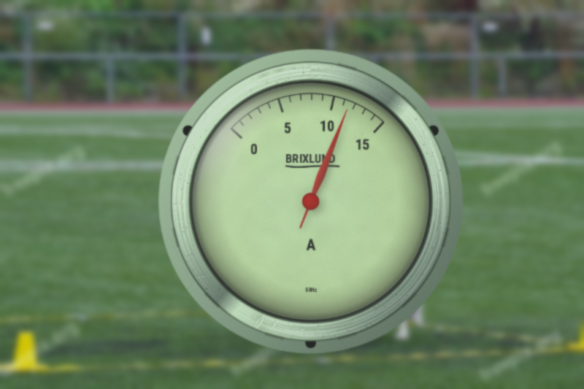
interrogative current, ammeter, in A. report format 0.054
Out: 11.5
